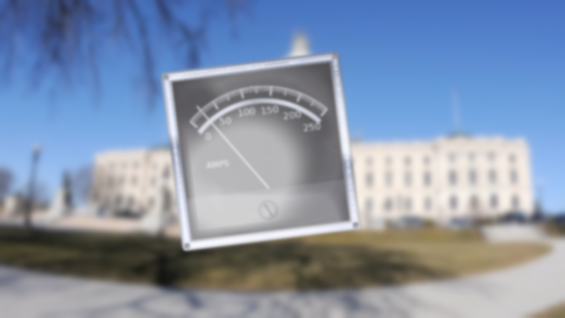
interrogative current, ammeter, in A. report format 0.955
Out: 25
